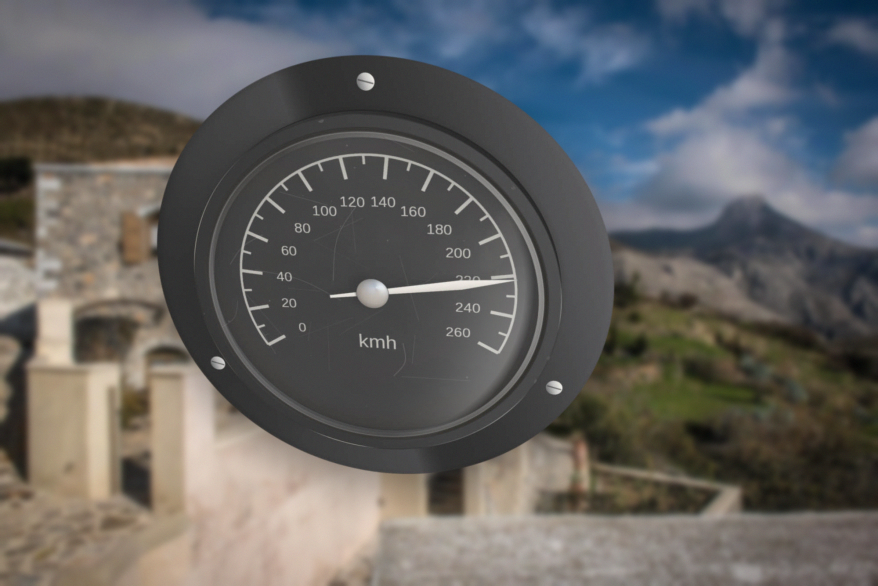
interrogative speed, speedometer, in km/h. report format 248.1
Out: 220
